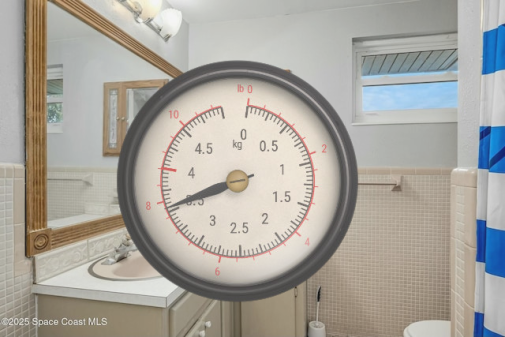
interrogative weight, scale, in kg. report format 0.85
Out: 3.55
